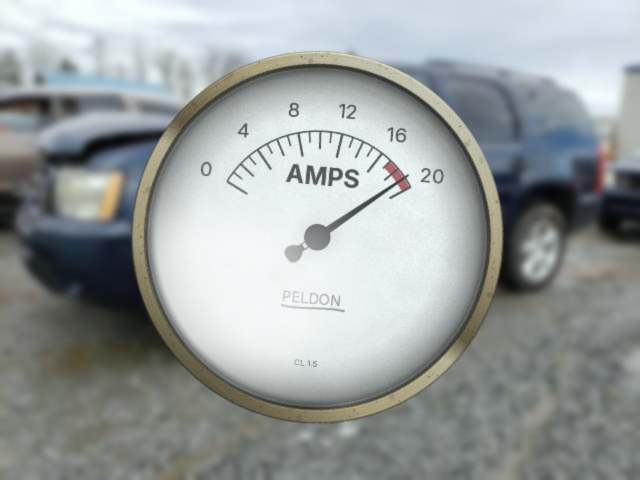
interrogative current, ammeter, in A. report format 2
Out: 19
